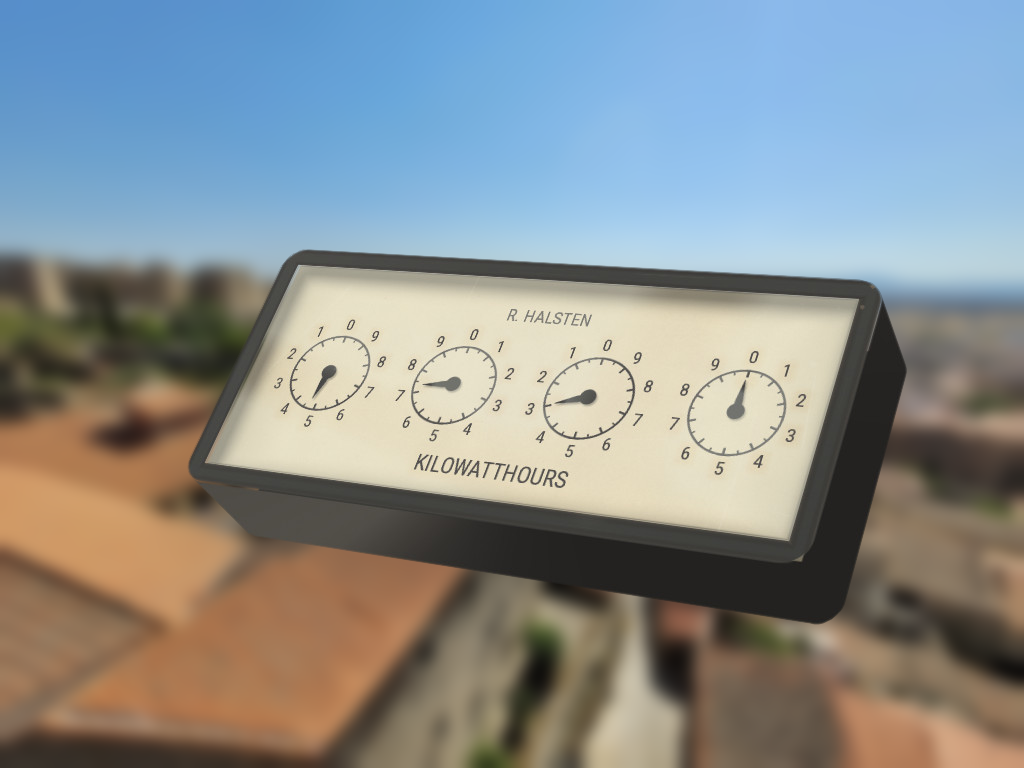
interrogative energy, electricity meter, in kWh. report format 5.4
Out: 4730
